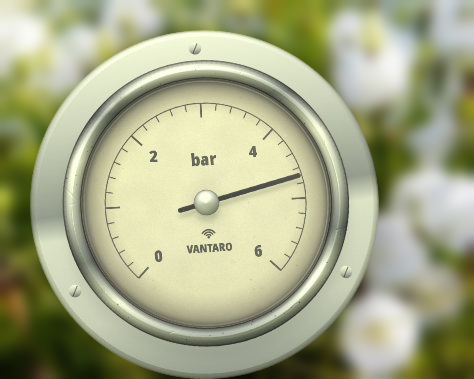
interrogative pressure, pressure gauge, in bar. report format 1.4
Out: 4.7
